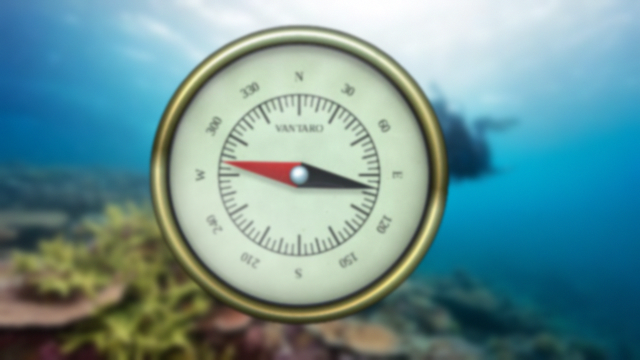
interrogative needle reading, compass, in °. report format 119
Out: 280
